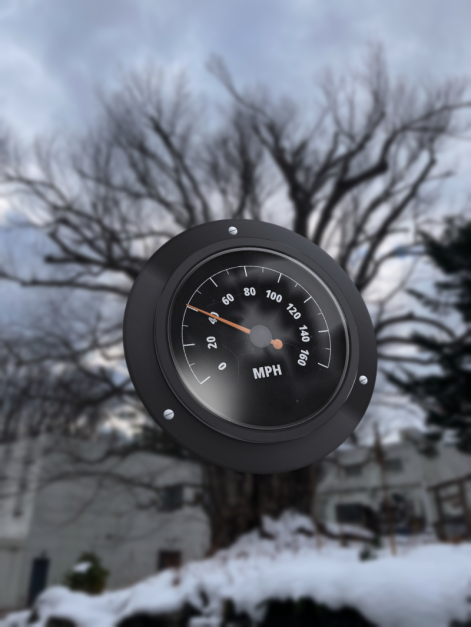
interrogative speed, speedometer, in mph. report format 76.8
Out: 40
